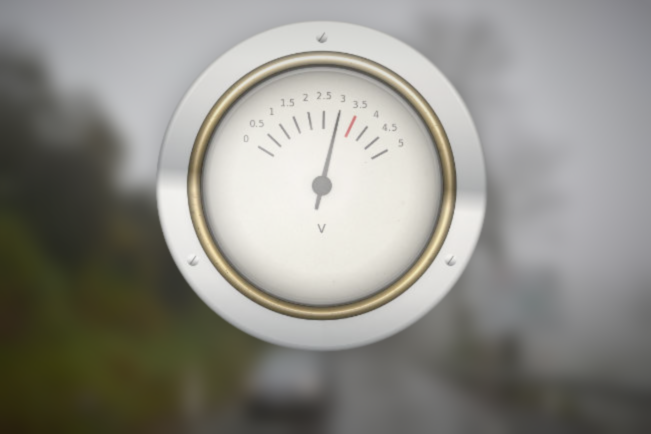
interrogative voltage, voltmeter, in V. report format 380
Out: 3
